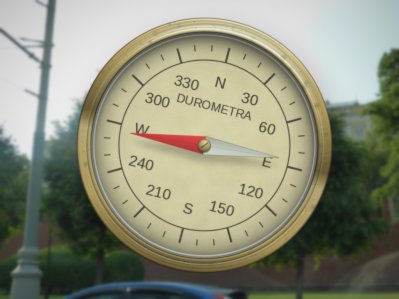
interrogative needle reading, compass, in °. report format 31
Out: 265
